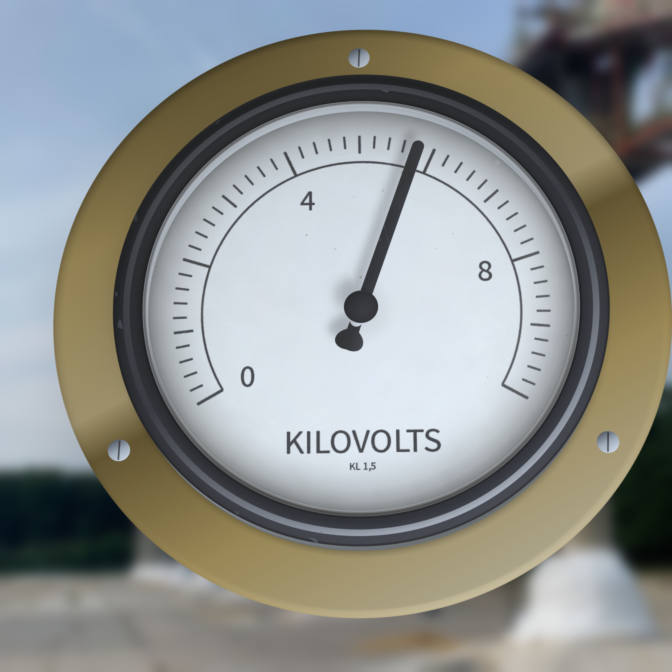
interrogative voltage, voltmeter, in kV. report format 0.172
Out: 5.8
